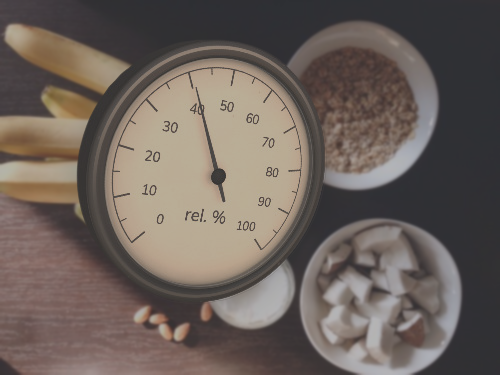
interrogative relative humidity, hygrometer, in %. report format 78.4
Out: 40
